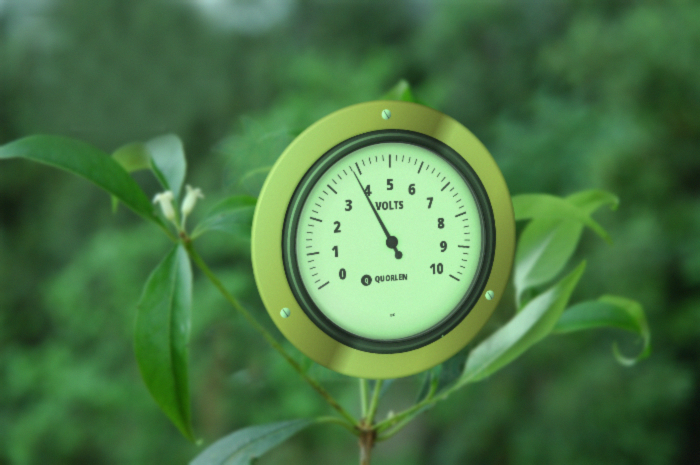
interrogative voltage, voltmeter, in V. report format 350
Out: 3.8
